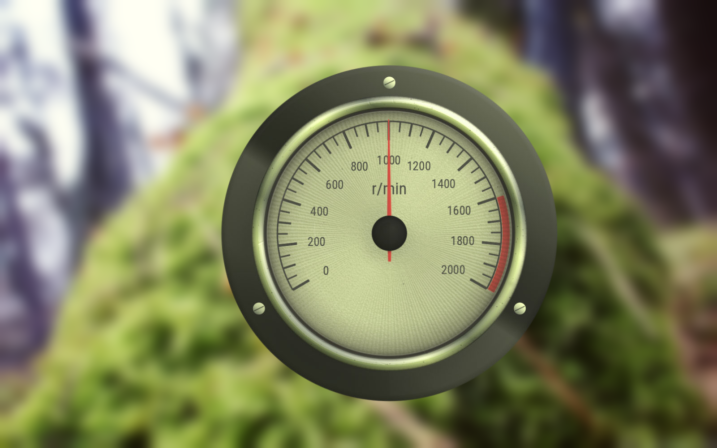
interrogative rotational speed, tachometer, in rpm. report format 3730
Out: 1000
